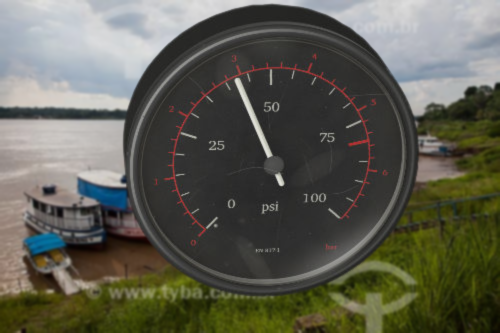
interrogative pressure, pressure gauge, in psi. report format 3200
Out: 42.5
